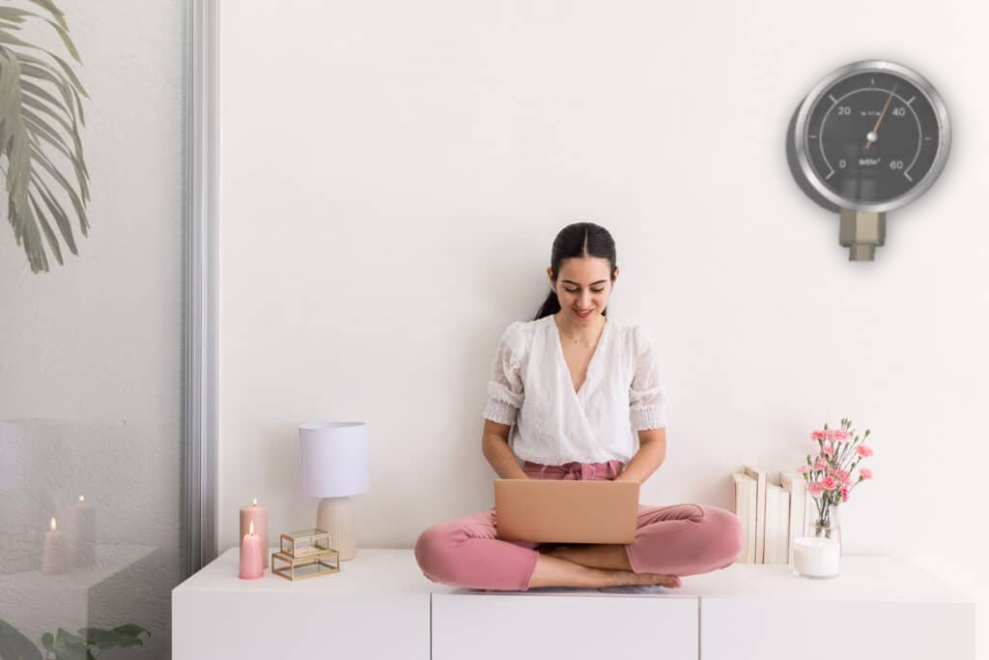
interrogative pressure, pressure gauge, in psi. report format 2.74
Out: 35
